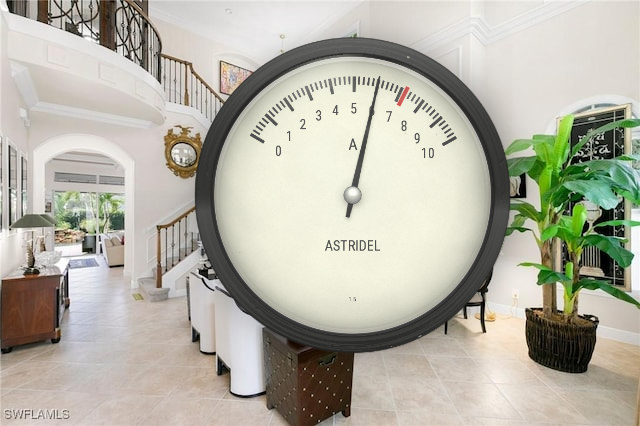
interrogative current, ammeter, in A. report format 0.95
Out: 6
